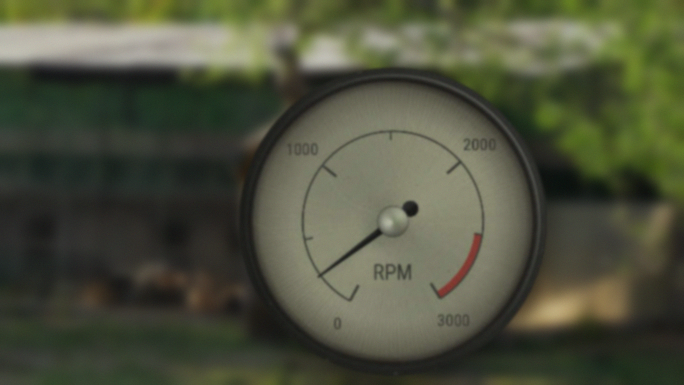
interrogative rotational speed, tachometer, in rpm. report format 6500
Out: 250
